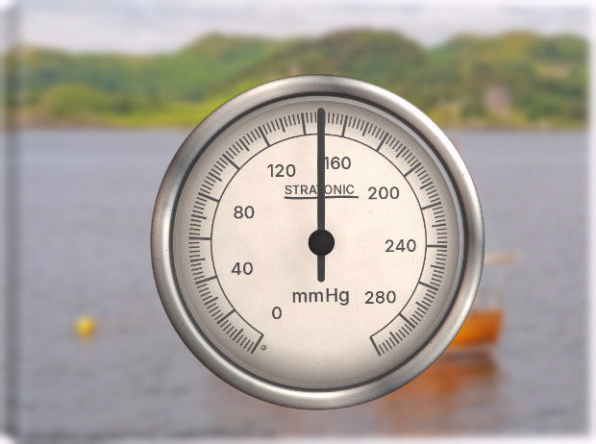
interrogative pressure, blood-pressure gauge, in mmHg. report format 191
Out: 148
